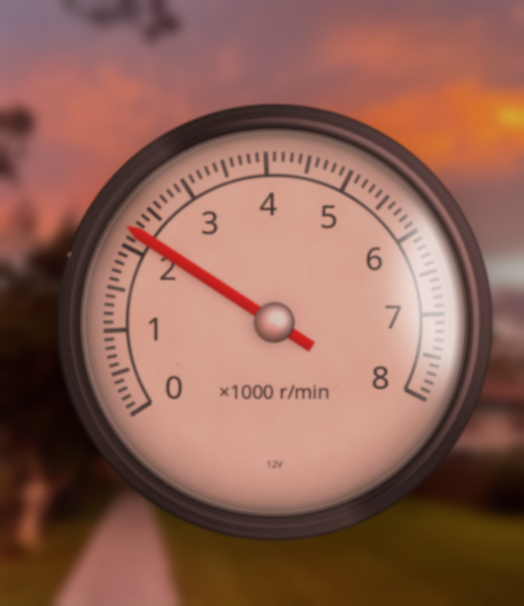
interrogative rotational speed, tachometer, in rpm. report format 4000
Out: 2200
